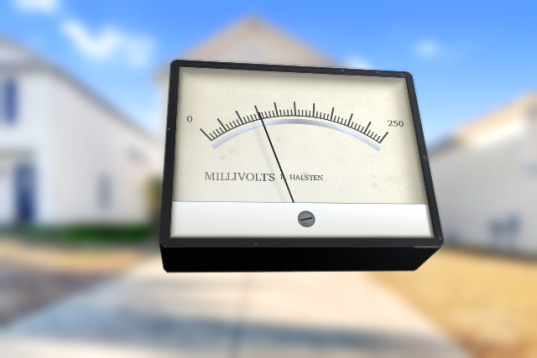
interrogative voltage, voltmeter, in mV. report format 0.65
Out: 75
